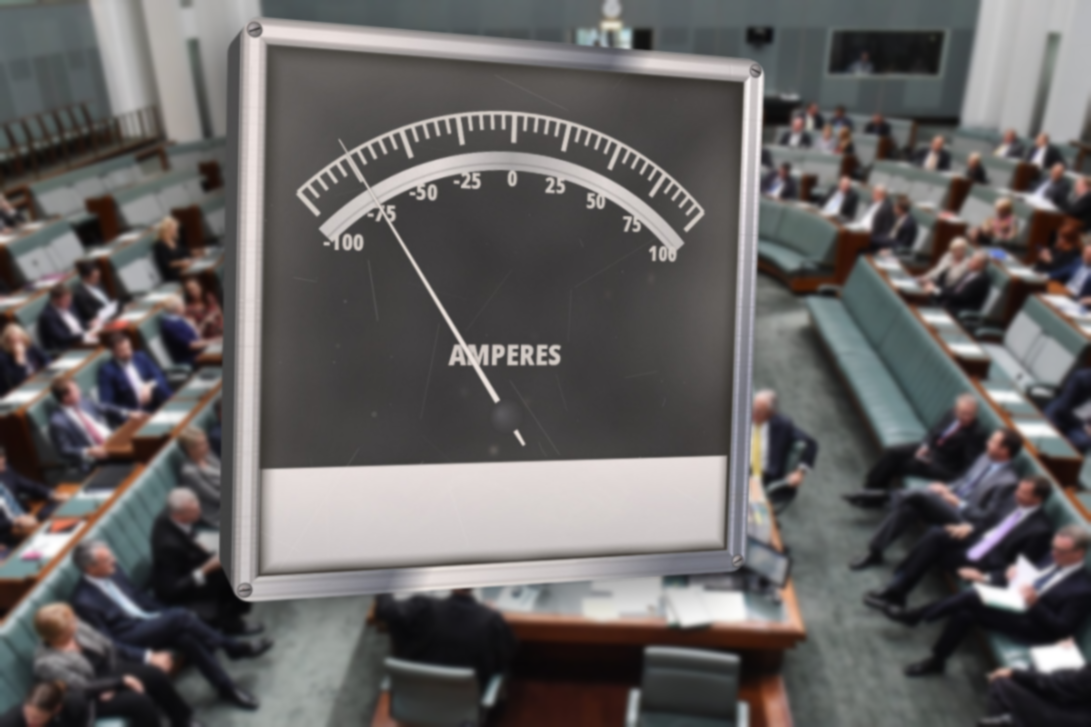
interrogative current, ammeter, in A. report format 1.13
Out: -75
